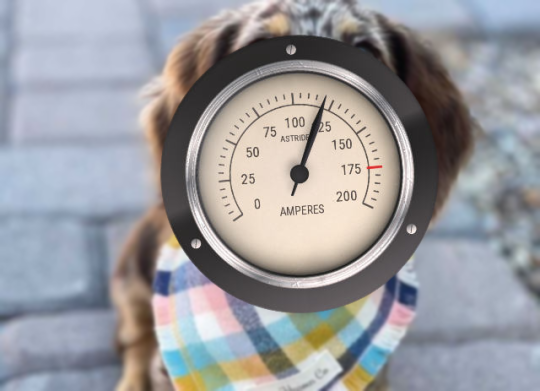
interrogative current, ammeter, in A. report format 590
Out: 120
